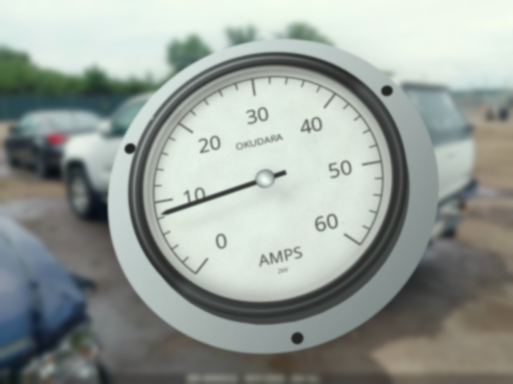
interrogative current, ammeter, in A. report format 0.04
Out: 8
